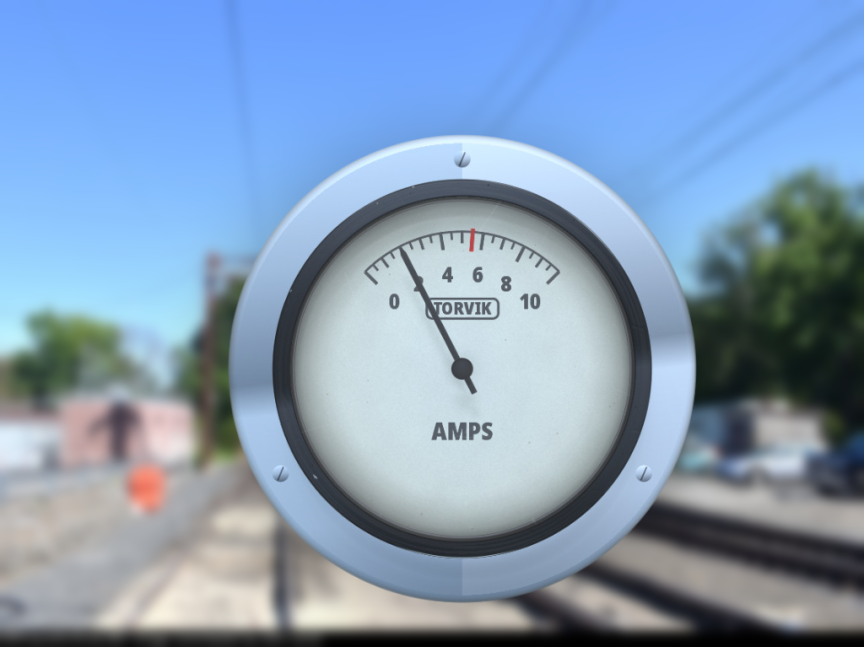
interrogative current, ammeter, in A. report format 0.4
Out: 2
